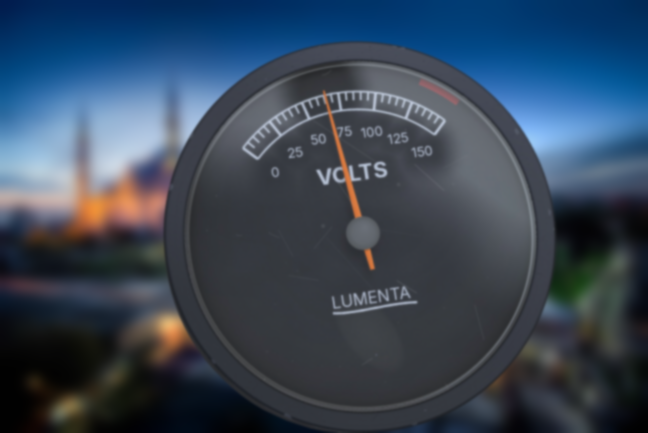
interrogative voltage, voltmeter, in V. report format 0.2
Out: 65
